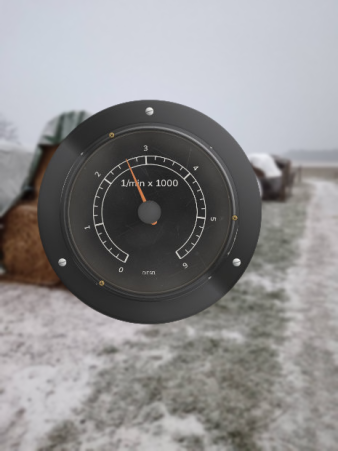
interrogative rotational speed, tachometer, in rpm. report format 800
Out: 2600
